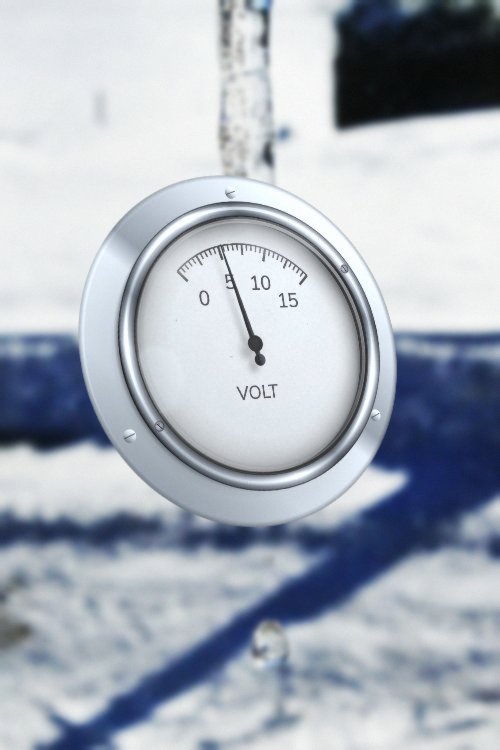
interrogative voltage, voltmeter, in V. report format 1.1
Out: 5
